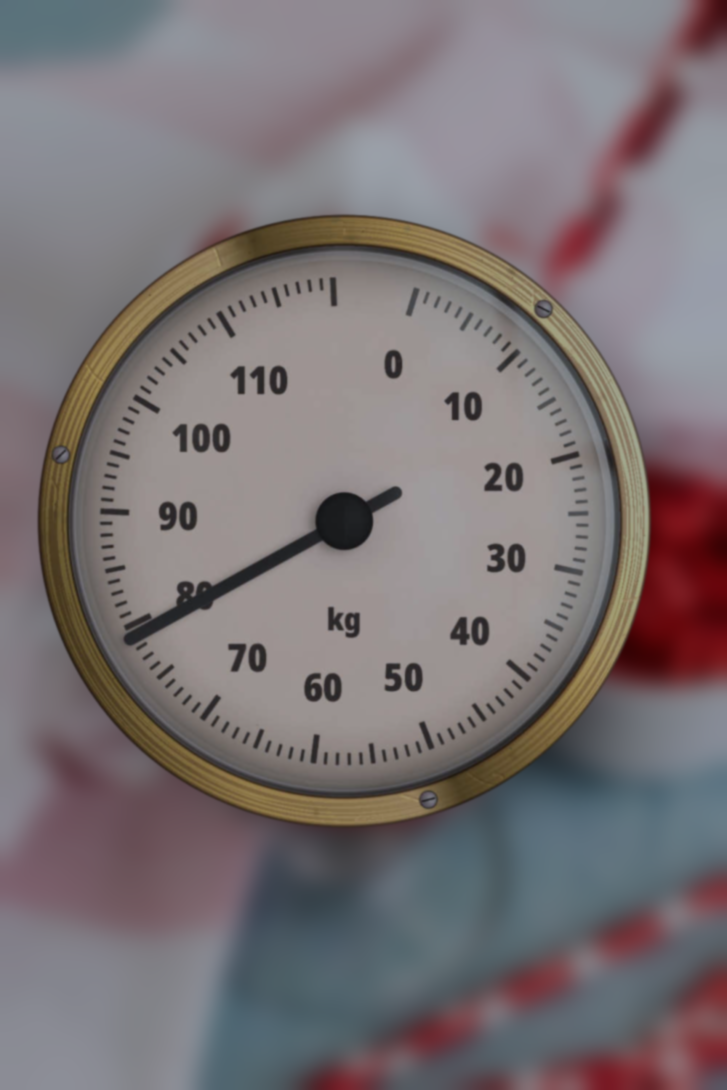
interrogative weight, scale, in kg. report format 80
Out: 79
